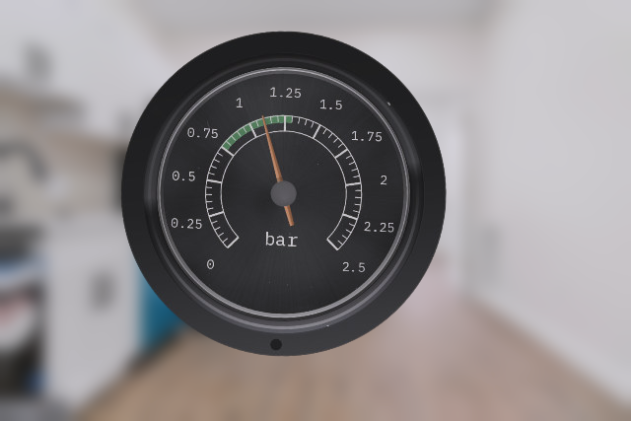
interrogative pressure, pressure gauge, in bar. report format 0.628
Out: 1.1
